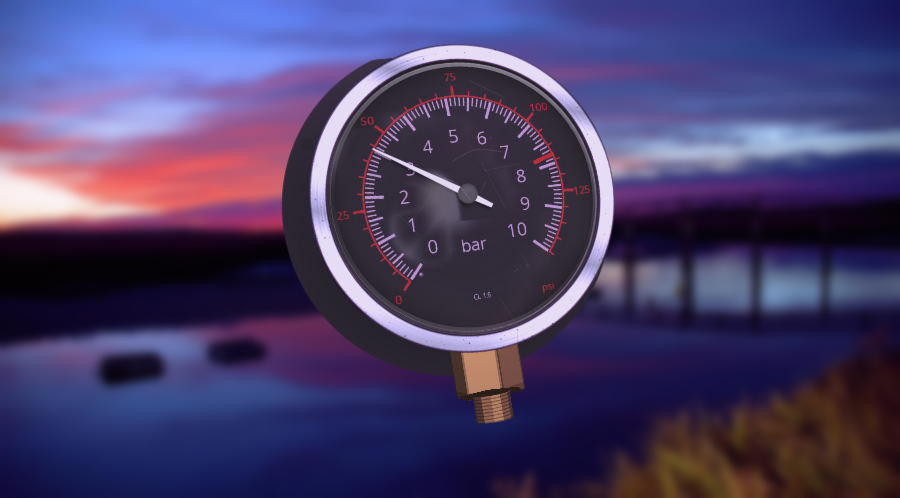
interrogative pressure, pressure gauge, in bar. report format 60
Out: 3
